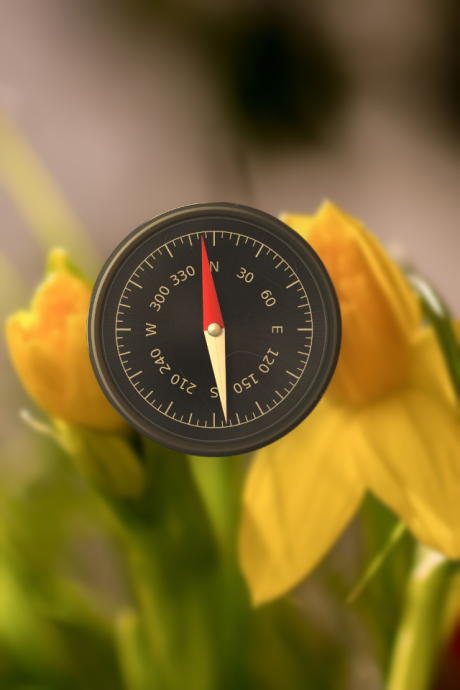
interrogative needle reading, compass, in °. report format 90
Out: 352.5
